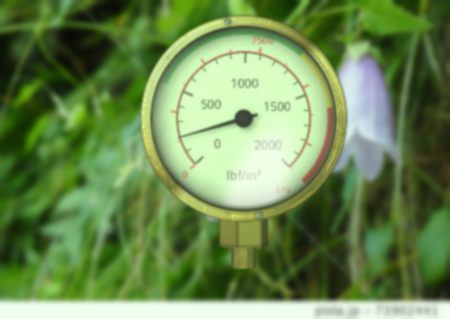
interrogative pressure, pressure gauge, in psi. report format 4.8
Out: 200
